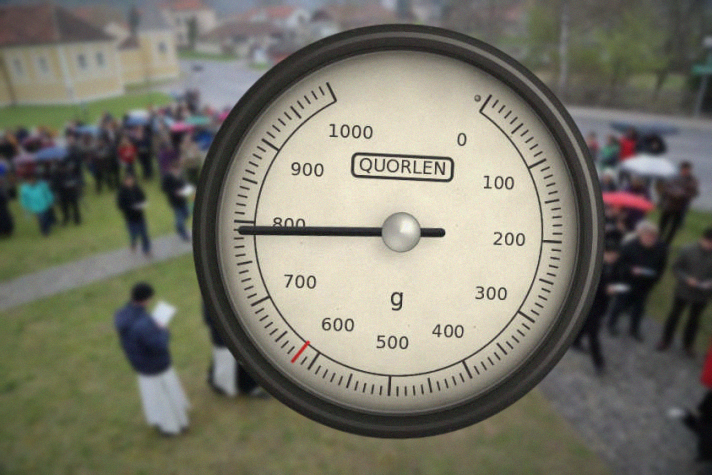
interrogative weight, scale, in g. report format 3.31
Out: 790
